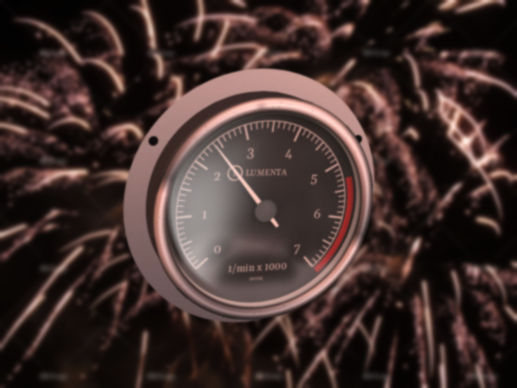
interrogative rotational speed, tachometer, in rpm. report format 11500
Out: 2400
